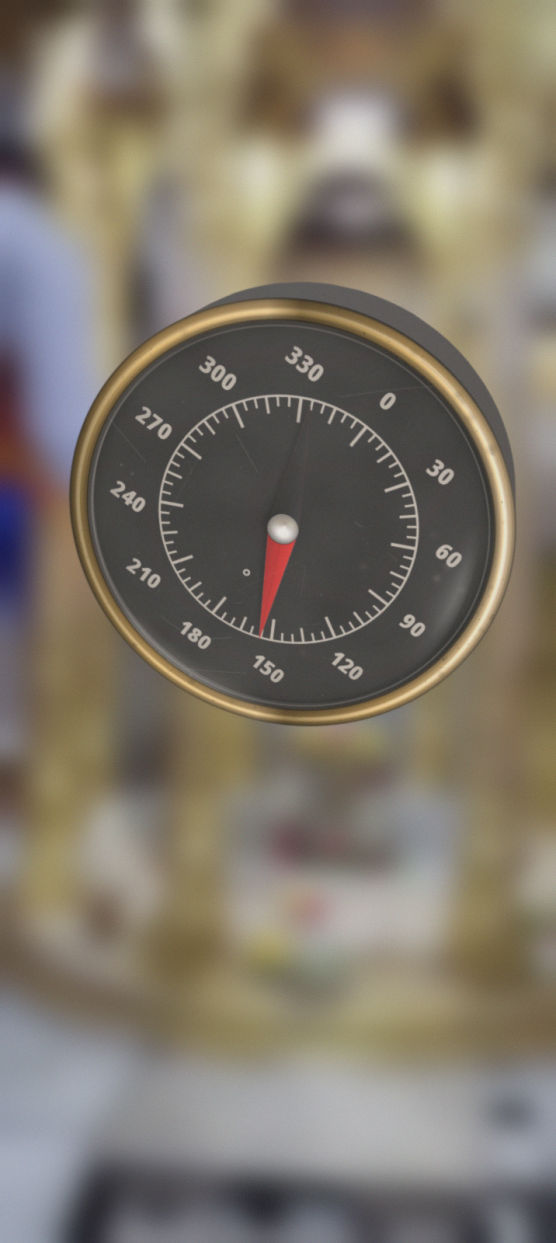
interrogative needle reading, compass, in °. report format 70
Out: 155
